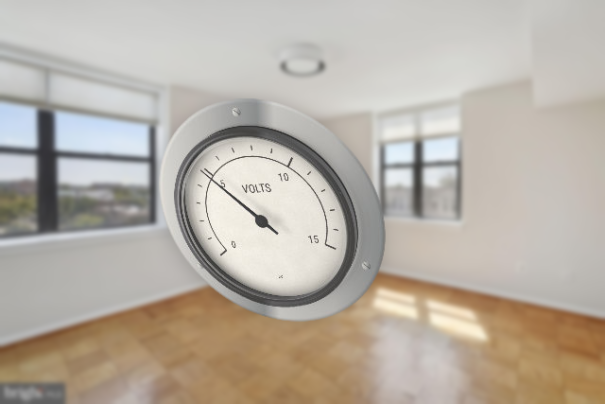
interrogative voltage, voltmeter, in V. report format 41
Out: 5
